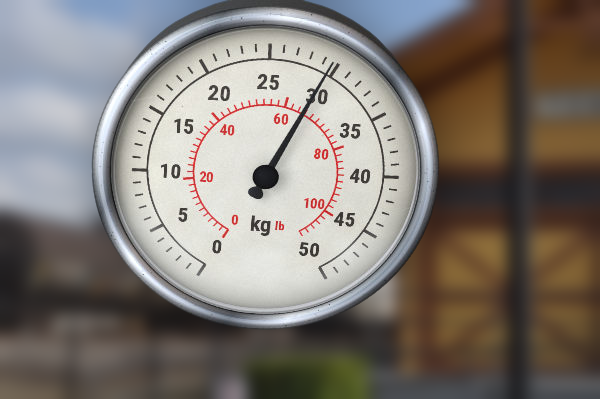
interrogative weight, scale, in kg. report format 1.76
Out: 29.5
